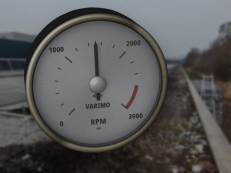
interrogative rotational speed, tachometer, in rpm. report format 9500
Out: 1500
